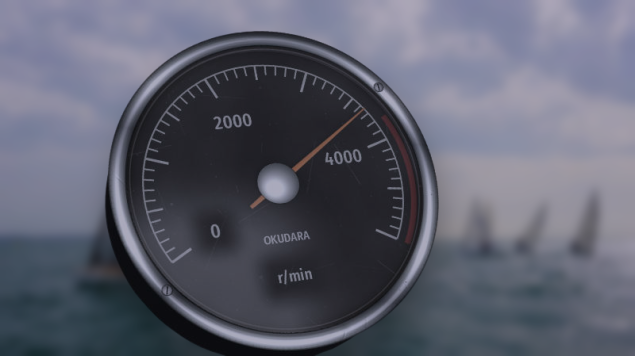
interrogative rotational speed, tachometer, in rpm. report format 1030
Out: 3650
